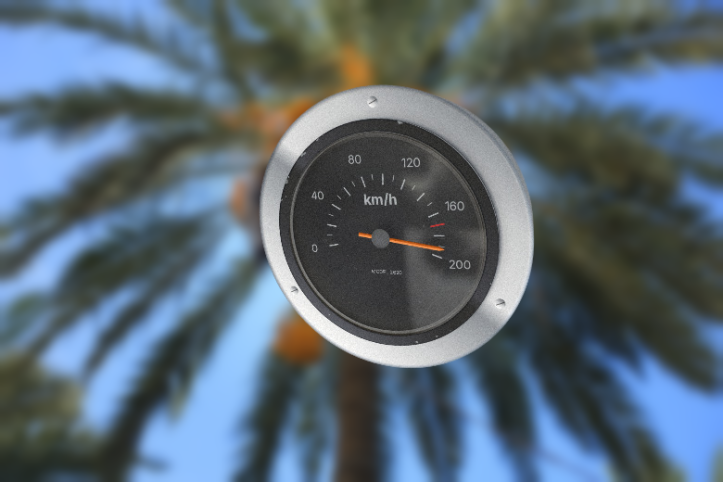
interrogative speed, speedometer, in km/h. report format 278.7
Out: 190
